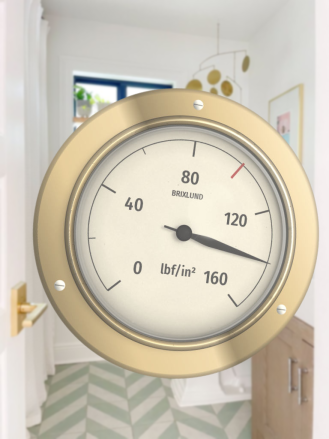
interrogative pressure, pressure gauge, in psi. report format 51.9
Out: 140
